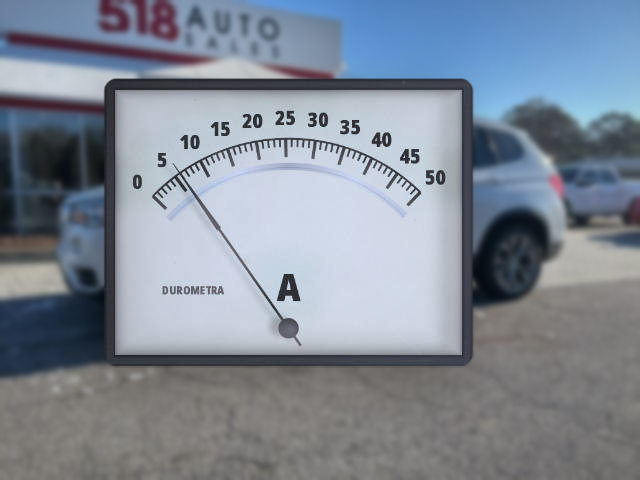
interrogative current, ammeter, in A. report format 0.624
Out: 6
